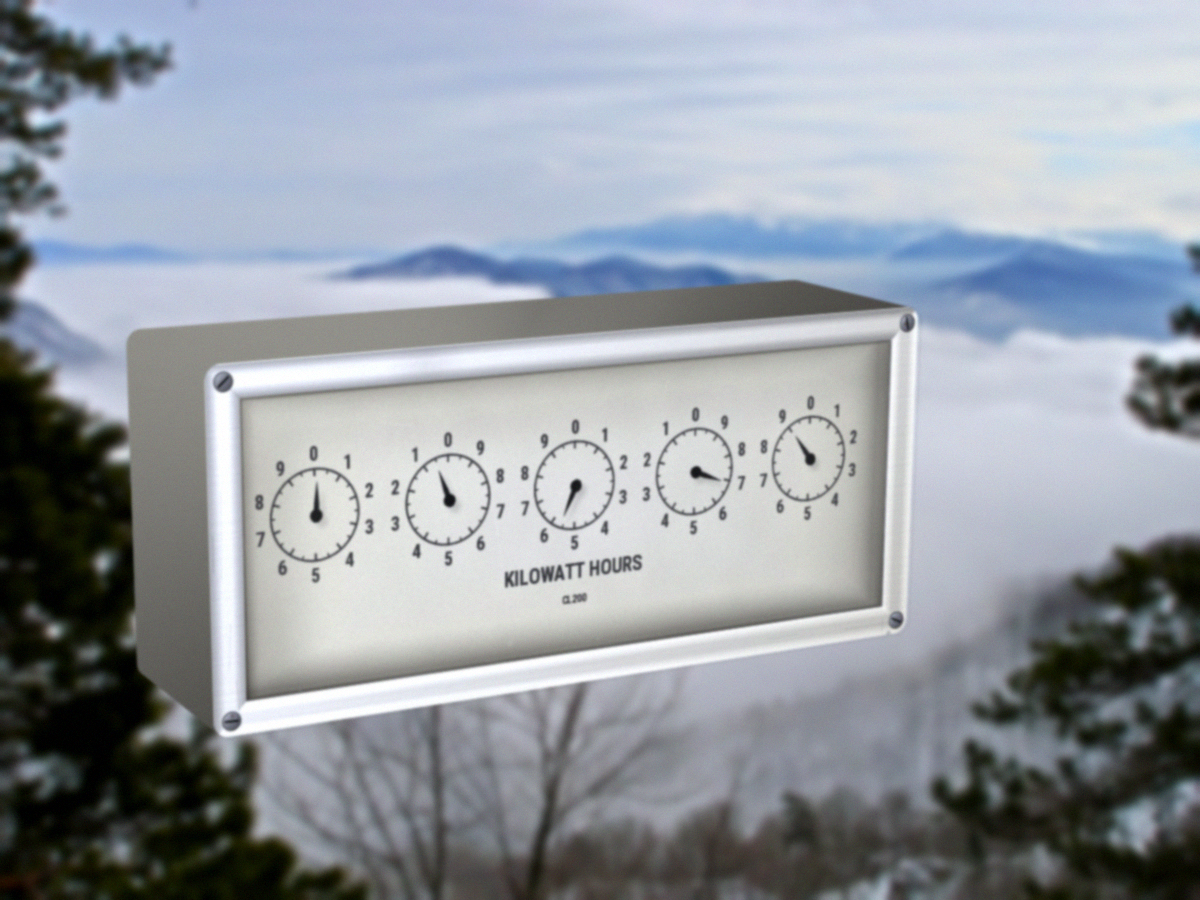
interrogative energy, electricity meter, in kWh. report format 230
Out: 569
